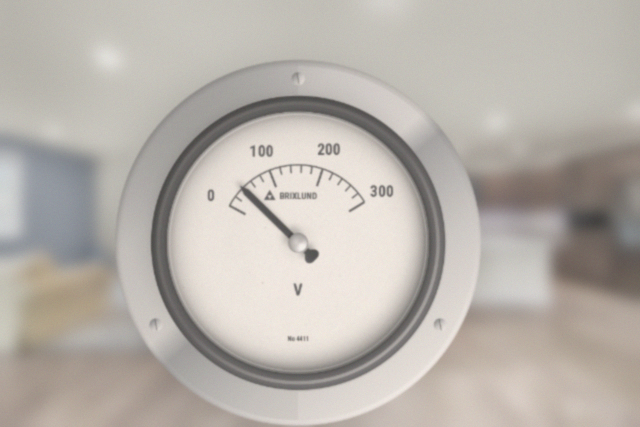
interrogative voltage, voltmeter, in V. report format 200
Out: 40
